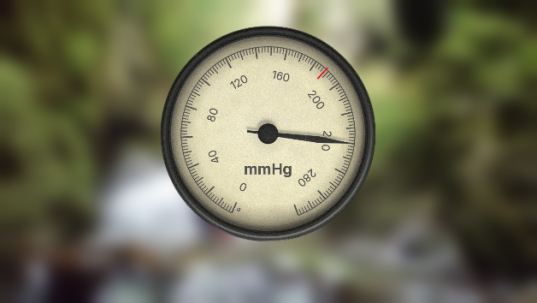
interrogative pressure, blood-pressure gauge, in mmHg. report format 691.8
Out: 240
